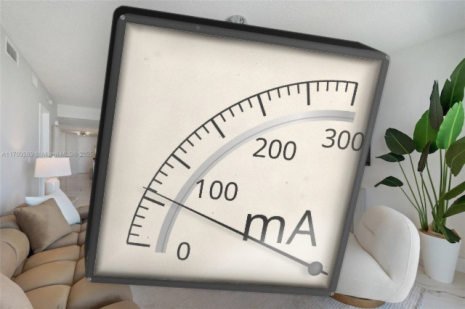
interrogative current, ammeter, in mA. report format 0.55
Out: 60
